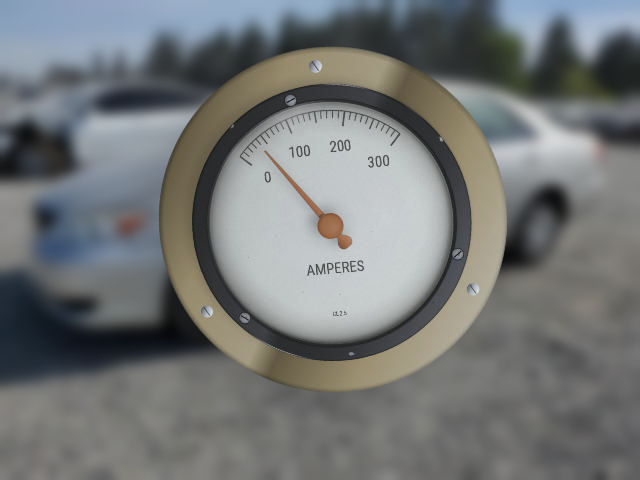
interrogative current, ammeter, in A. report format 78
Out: 40
